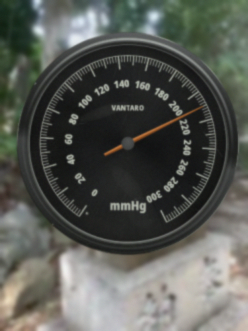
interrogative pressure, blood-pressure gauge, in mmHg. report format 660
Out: 210
